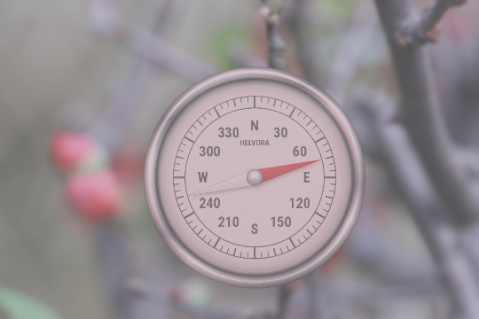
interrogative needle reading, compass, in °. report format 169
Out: 75
